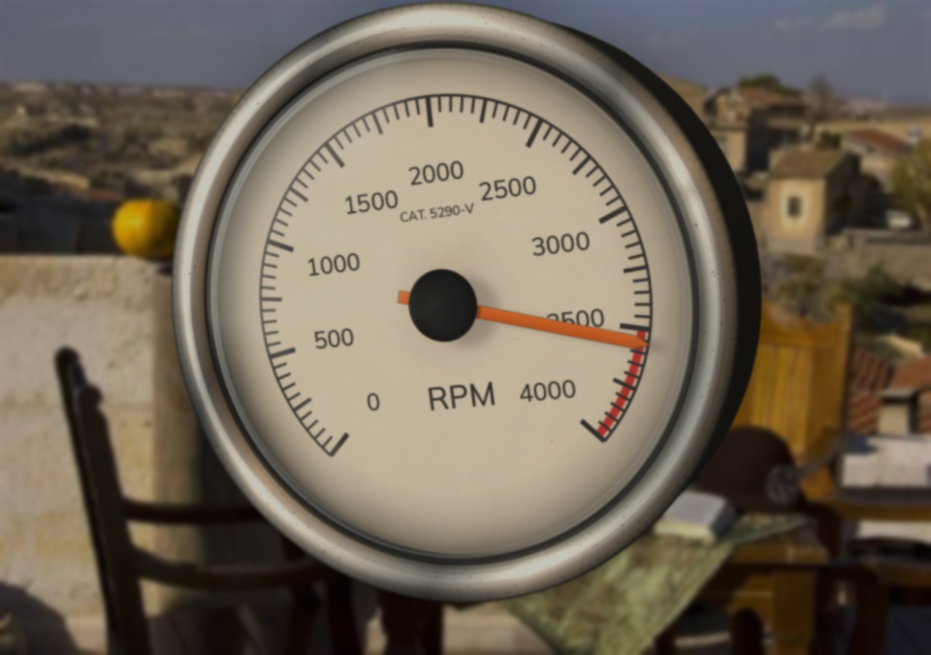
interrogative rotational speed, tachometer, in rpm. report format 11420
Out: 3550
